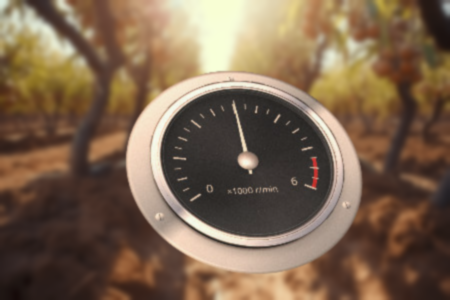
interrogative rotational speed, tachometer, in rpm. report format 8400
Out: 3000
